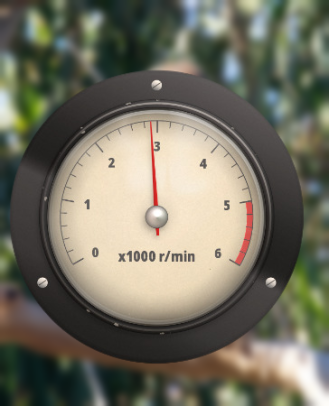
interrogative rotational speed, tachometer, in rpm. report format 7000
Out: 2900
